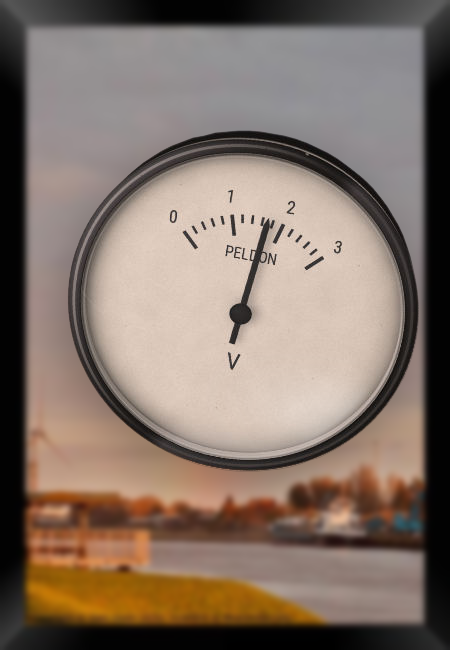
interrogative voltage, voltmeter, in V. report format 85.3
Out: 1.7
